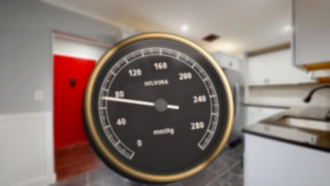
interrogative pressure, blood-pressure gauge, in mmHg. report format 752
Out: 70
